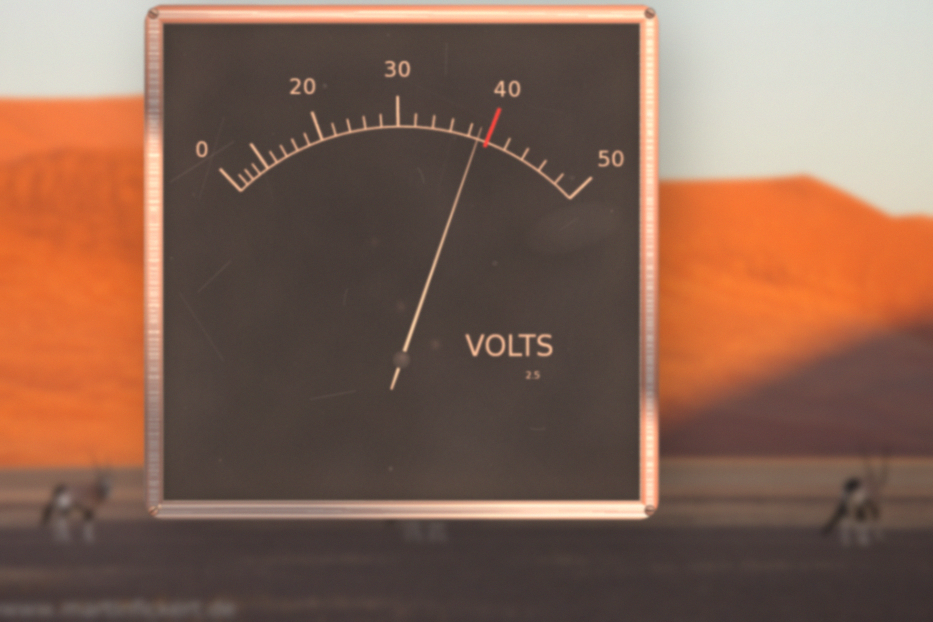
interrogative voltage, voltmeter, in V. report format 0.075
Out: 39
